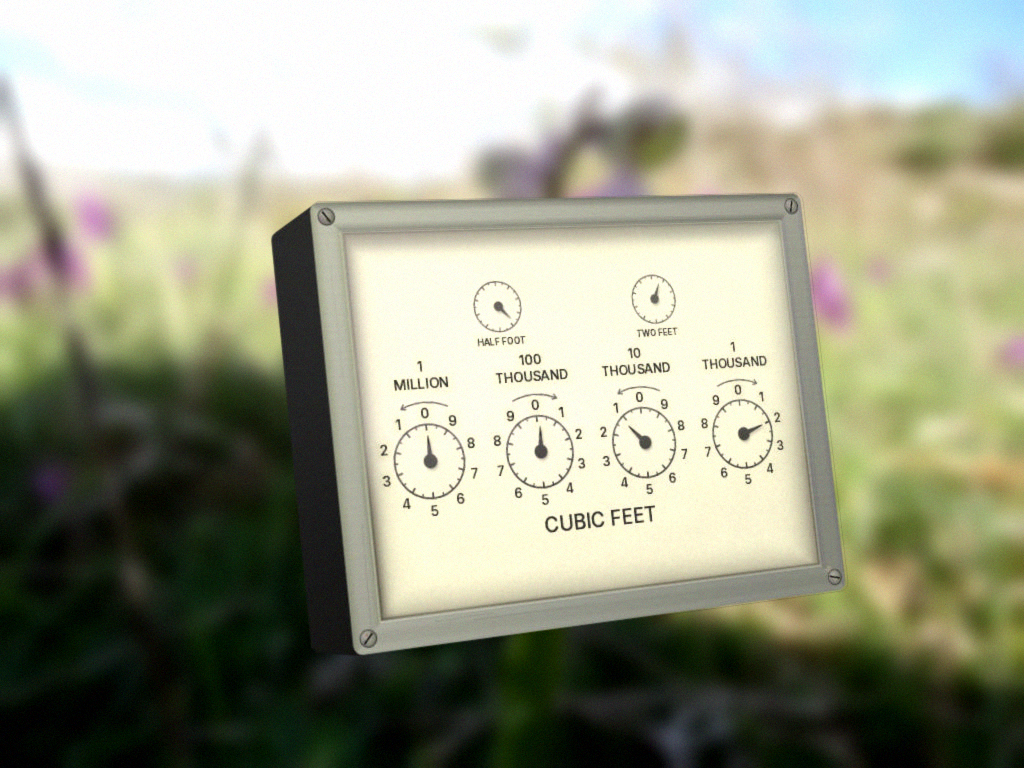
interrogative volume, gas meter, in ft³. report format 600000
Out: 1200
